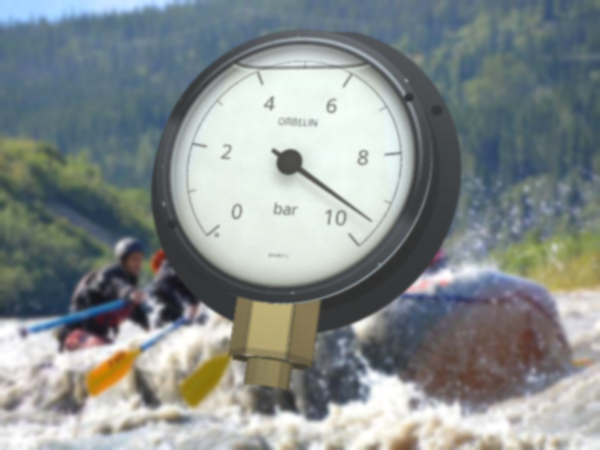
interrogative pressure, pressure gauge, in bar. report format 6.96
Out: 9.5
